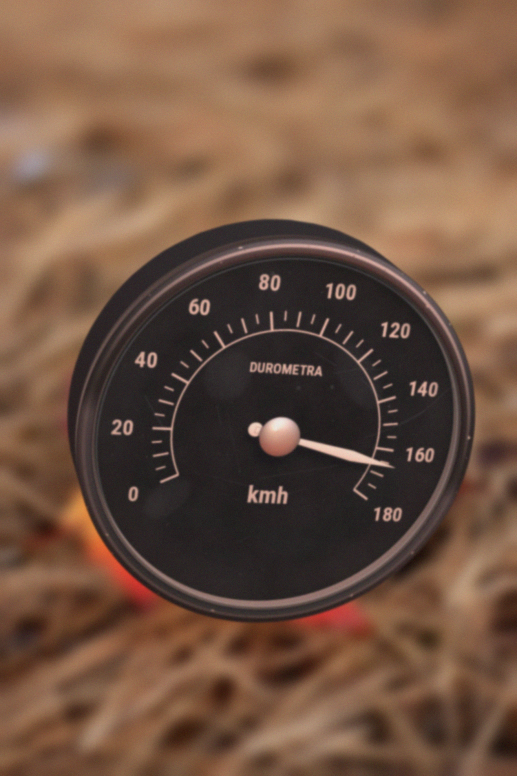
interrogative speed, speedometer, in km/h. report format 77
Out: 165
